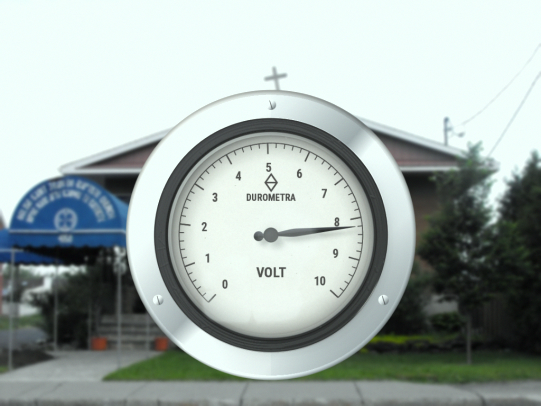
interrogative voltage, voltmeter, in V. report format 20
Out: 8.2
